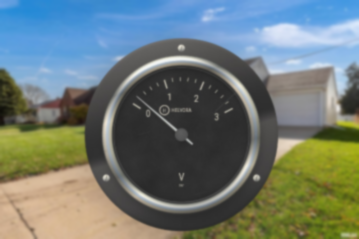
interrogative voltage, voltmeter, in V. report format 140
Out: 0.2
